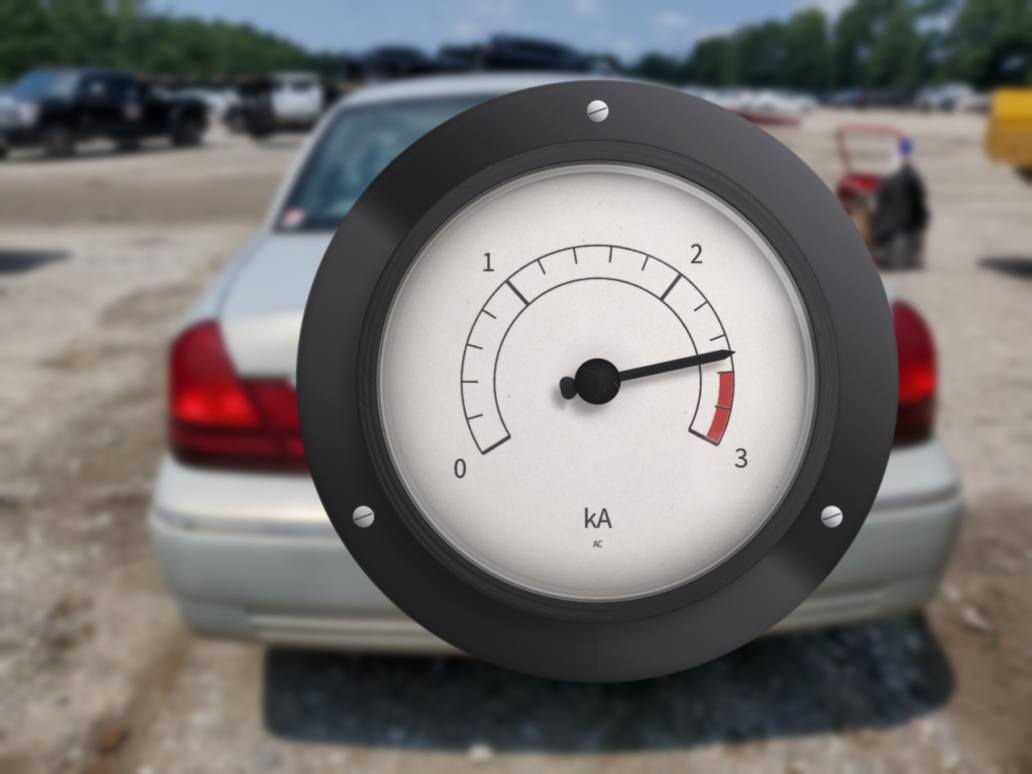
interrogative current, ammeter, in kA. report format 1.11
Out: 2.5
